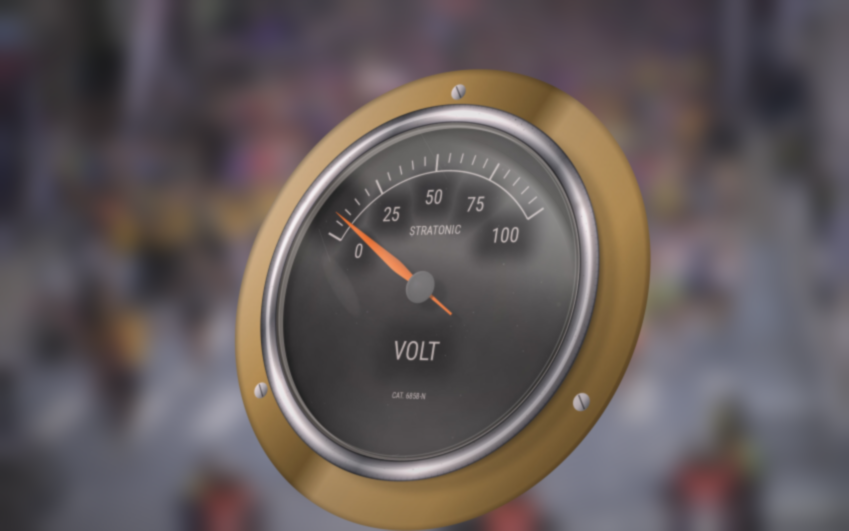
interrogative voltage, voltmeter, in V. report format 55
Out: 7.5
